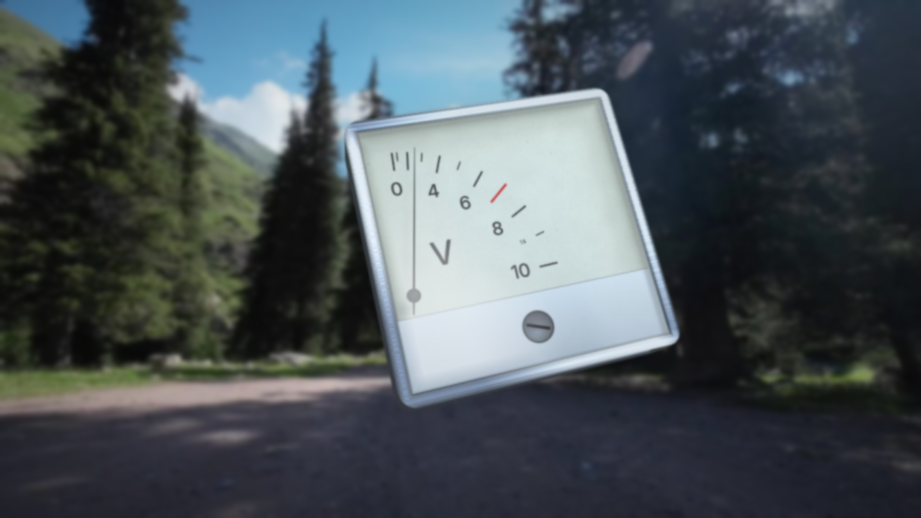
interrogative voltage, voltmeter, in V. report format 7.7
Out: 2.5
